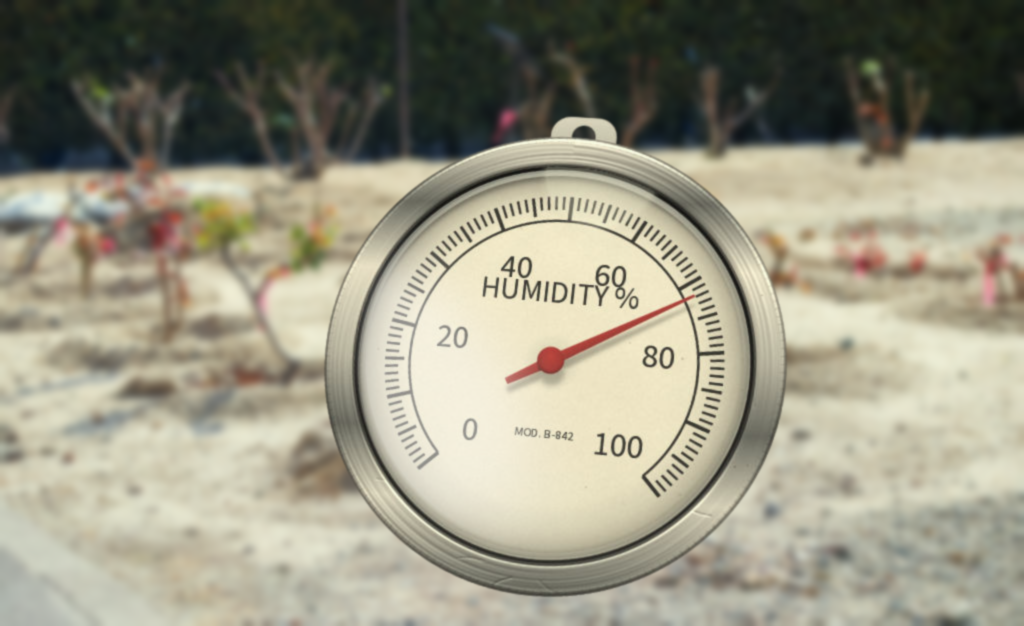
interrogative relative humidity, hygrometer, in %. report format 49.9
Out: 72
